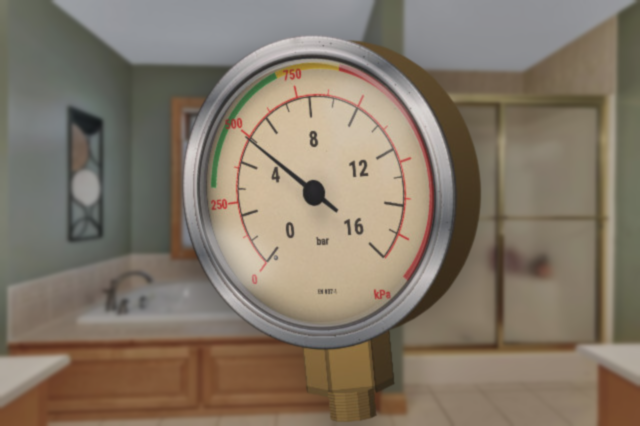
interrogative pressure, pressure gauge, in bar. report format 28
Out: 5
